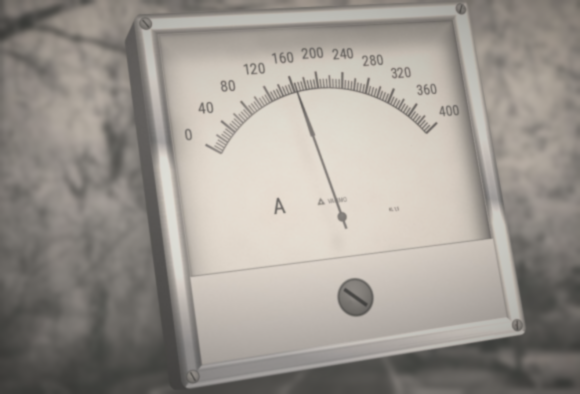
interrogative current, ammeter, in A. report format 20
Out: 160
